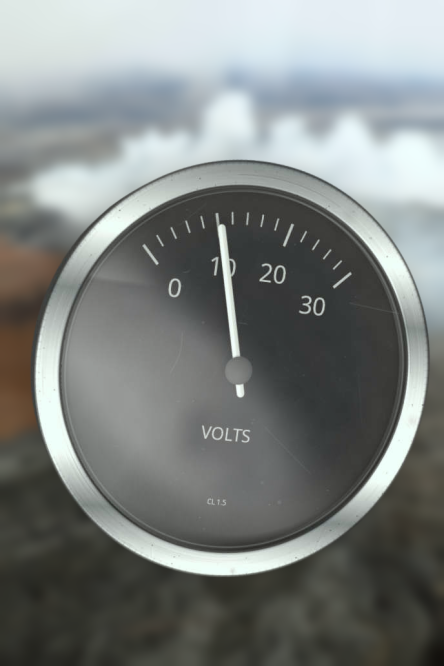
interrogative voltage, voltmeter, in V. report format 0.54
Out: 10
